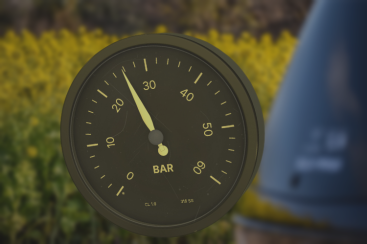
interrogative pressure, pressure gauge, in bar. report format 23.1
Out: 26
